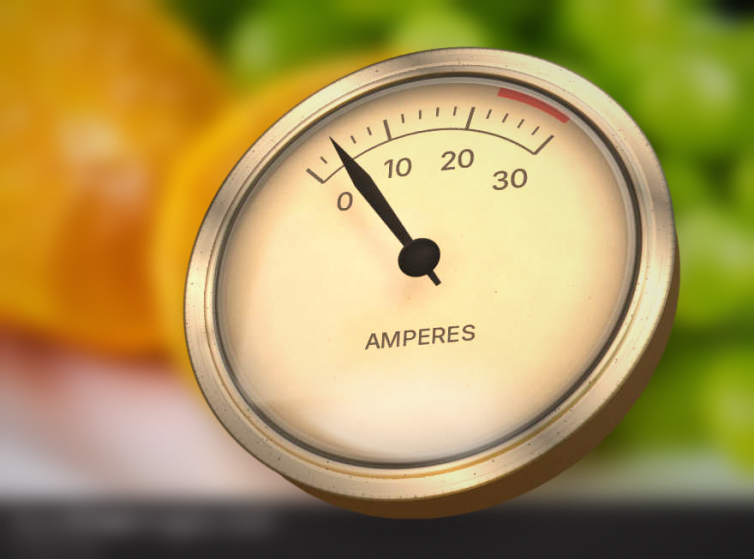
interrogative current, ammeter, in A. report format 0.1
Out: 4
